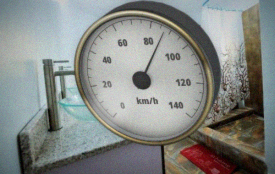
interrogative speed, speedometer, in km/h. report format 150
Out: 87.5
